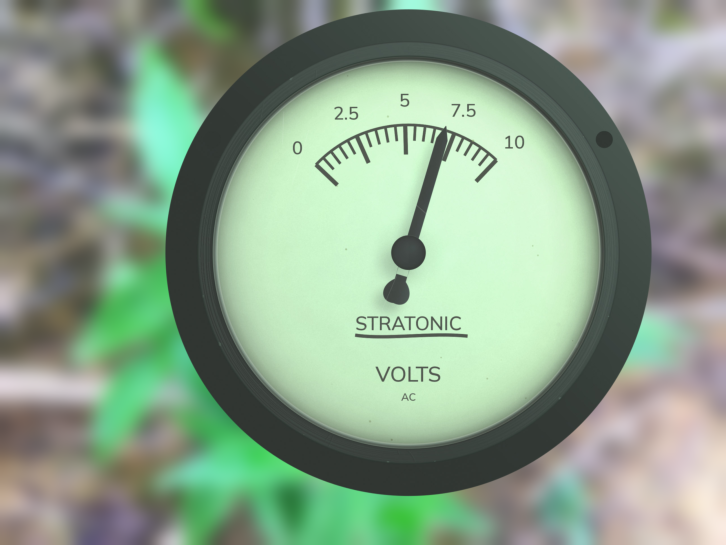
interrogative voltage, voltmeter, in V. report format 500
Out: 7
